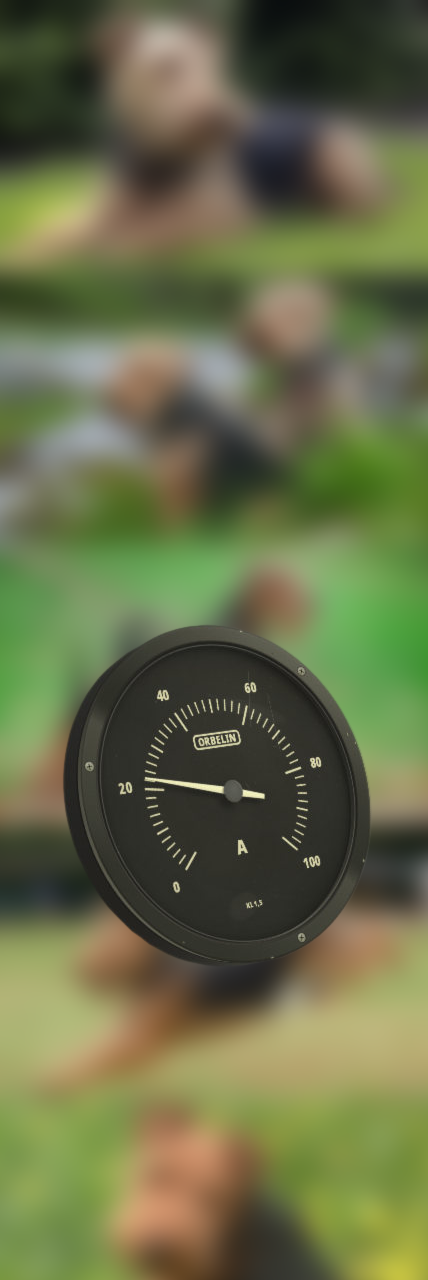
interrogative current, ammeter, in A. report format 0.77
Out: 22
